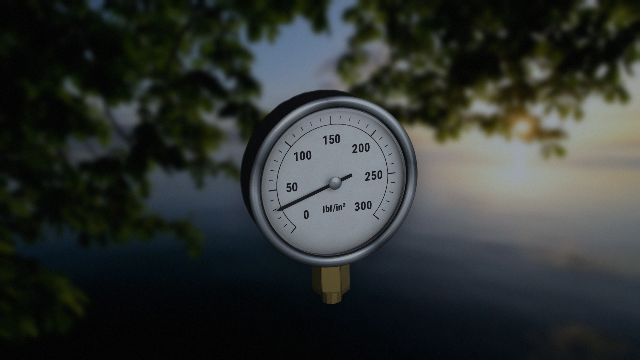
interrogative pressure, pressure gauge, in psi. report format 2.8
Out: 30
